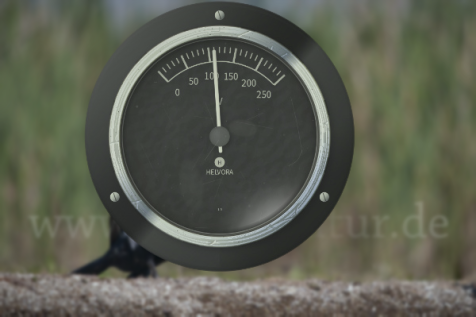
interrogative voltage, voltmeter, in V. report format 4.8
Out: 110
